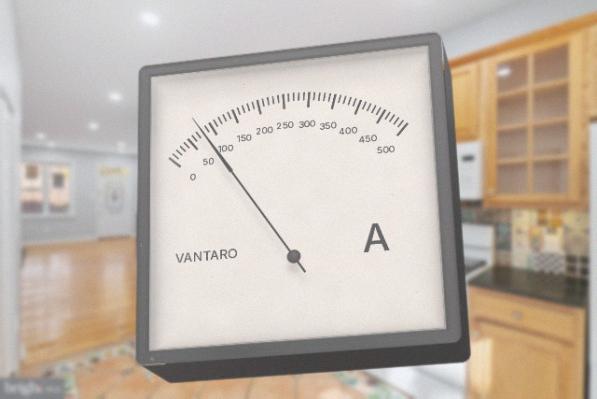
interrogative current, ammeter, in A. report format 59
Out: 80
